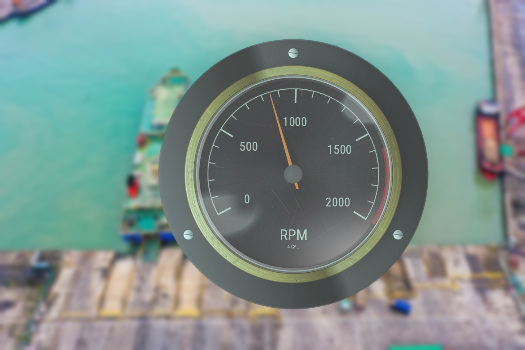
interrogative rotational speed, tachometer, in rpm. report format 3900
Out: 850
